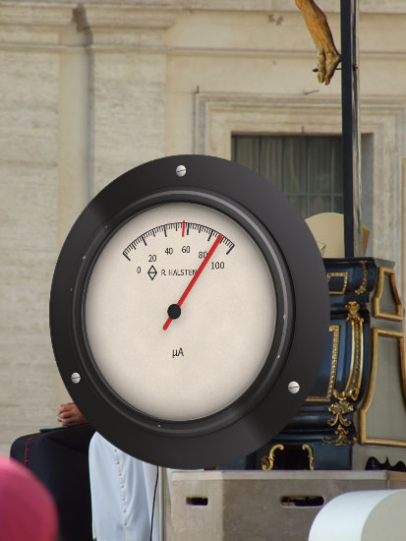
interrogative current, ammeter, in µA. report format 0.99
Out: 90
